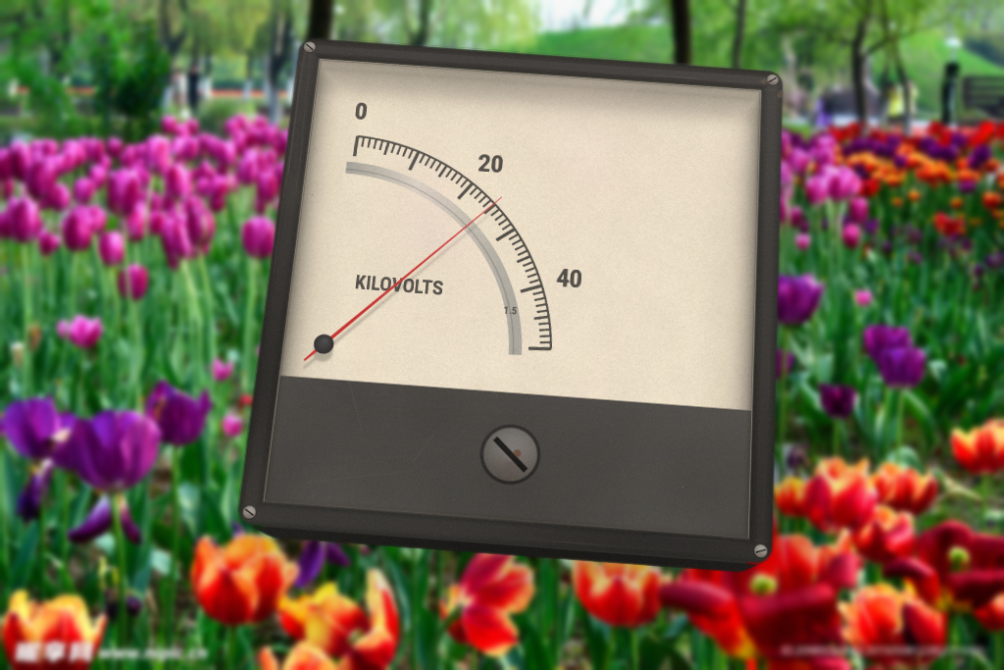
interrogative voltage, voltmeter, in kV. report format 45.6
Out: 25
